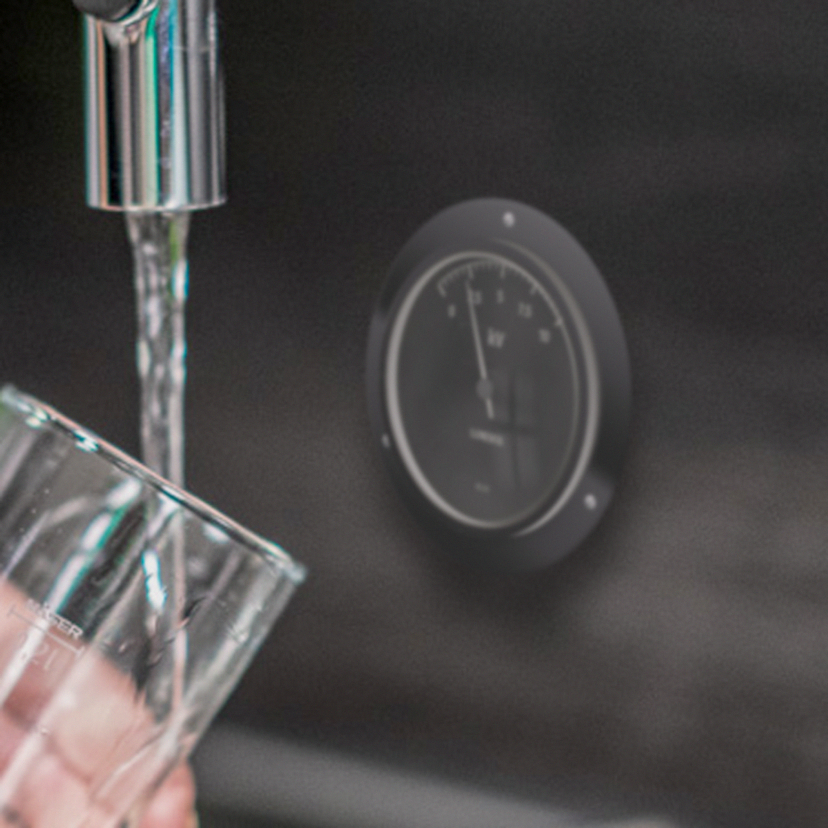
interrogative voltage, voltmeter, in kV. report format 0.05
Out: 2.5
